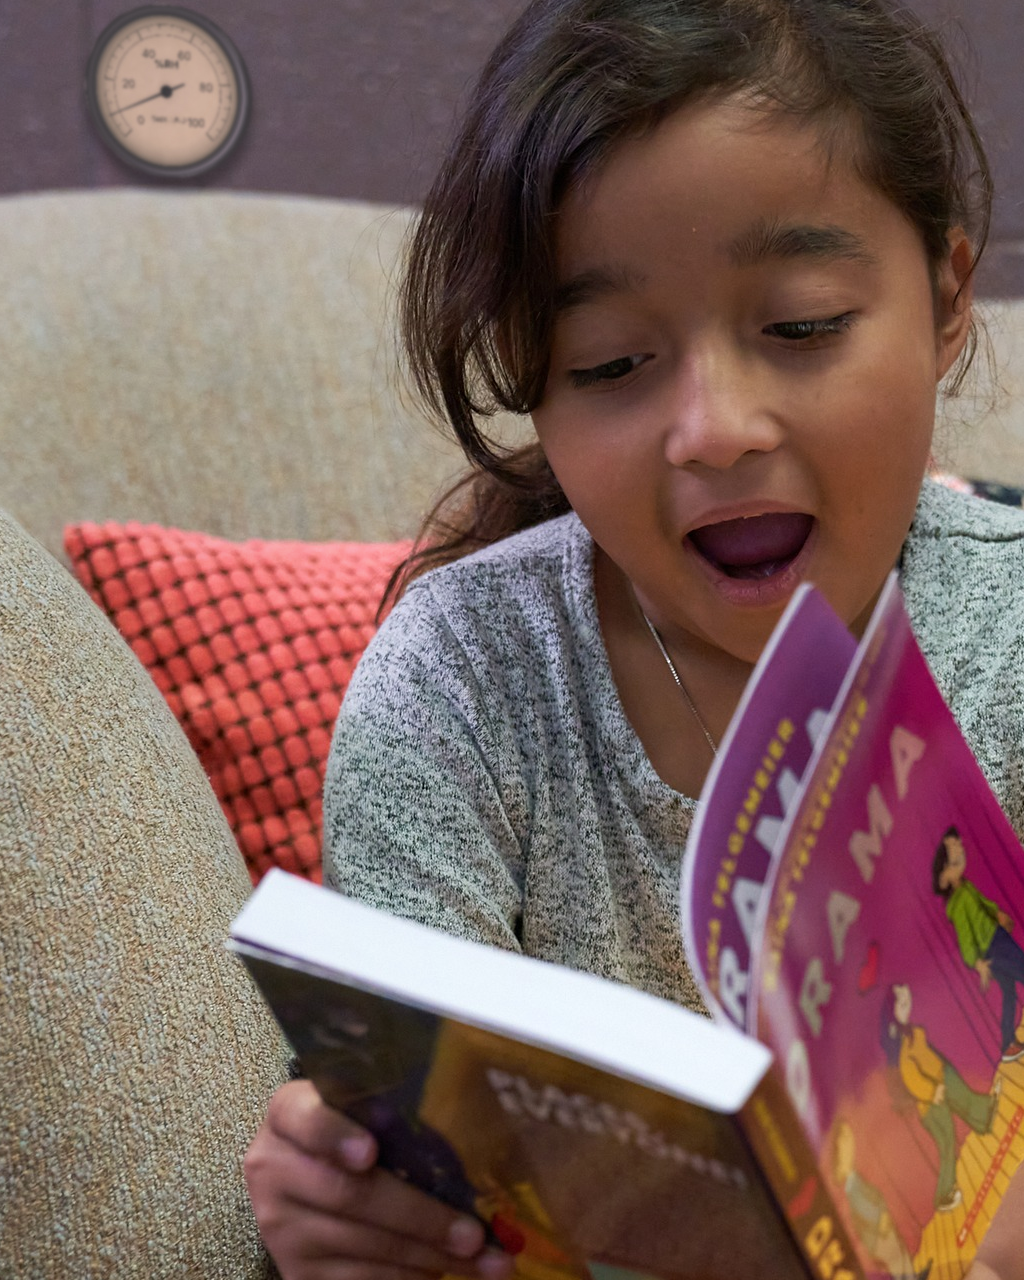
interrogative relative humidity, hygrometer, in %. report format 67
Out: 8
